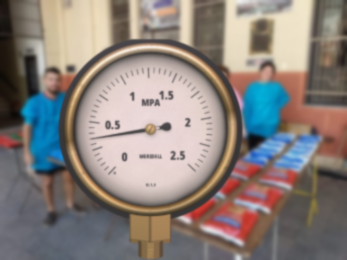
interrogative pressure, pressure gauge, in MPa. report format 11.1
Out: 0.35
